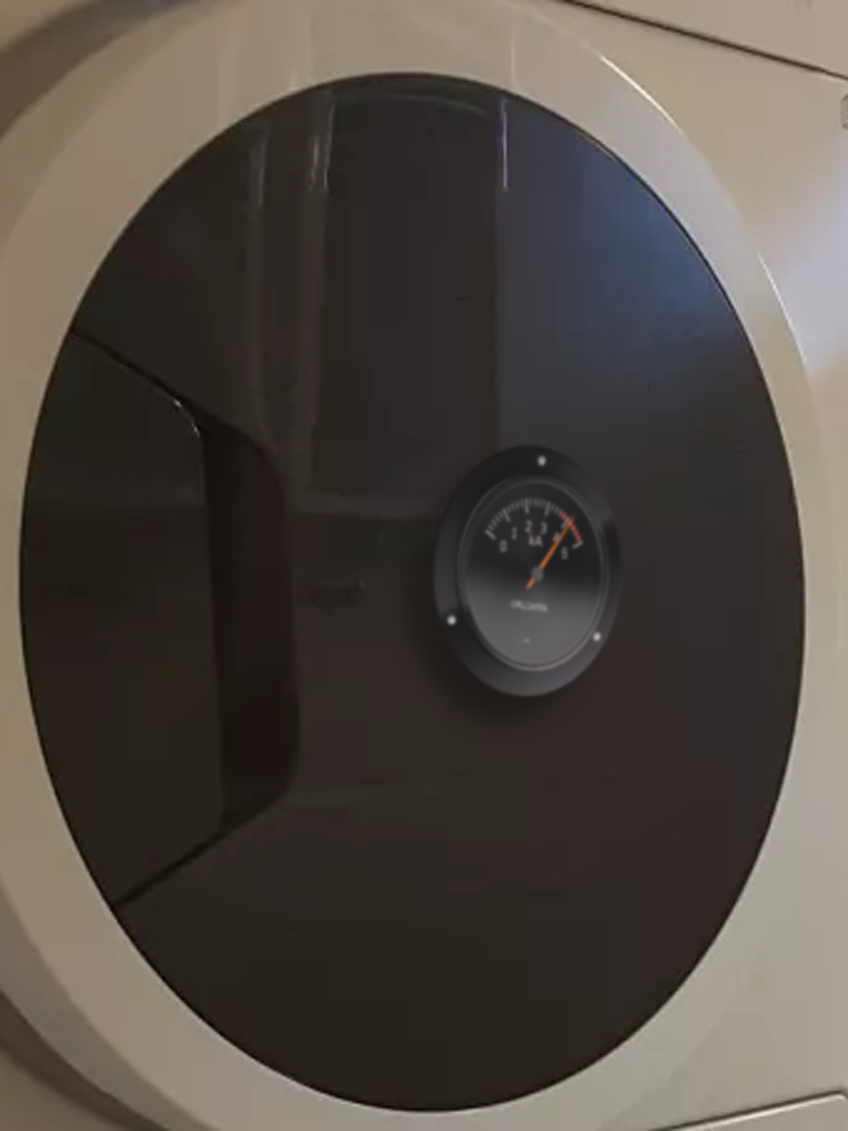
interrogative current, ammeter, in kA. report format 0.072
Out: 4
